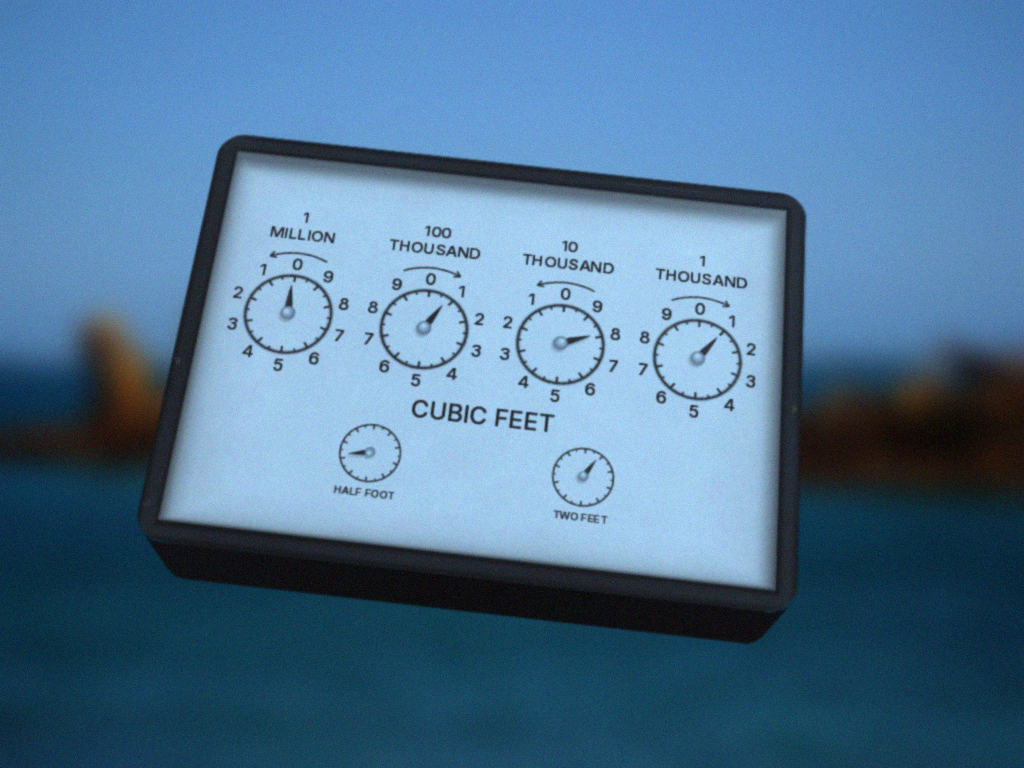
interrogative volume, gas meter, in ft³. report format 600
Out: 8100
